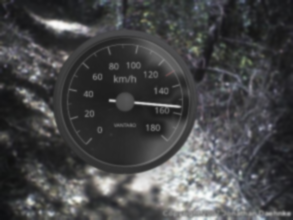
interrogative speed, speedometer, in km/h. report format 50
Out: 155
